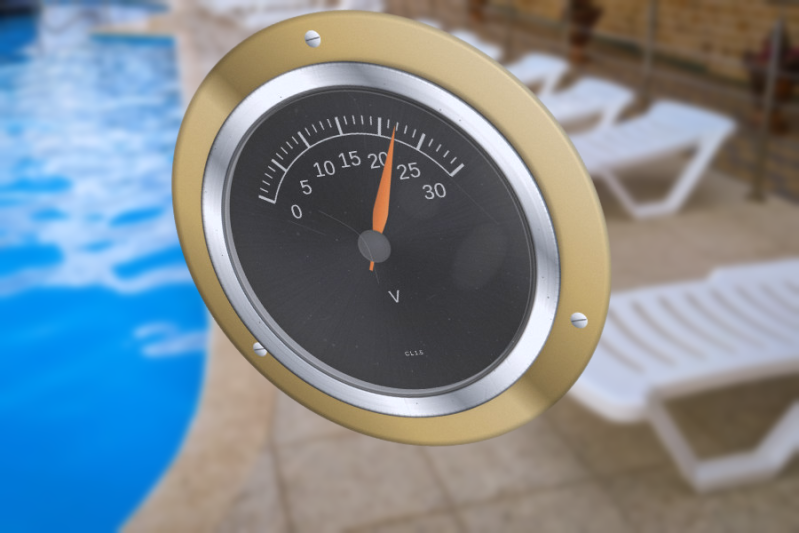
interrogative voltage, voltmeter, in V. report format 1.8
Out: 22
